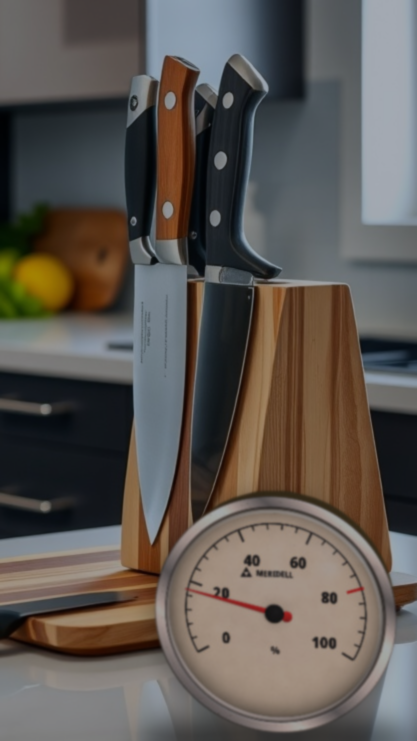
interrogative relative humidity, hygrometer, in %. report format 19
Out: 18
